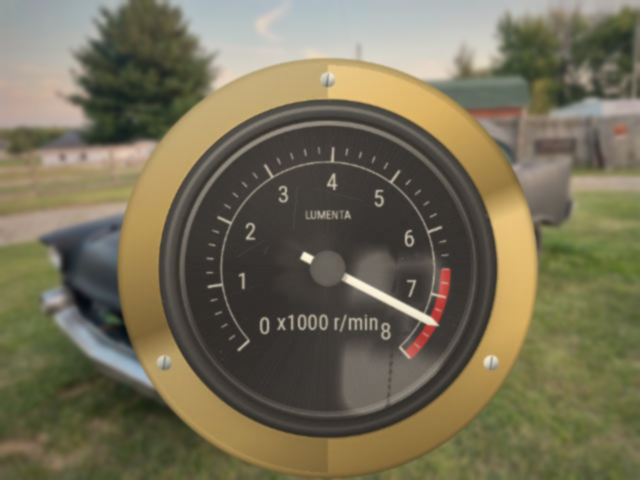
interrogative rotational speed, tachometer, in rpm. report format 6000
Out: 7400
